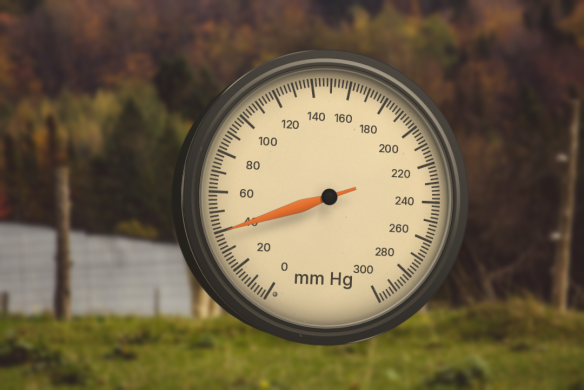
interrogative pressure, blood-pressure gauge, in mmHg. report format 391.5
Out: 40
